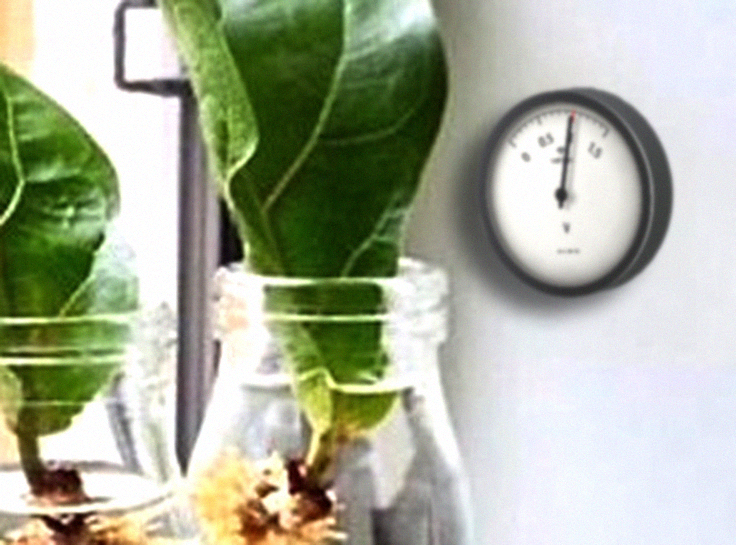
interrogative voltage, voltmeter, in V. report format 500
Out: 1
